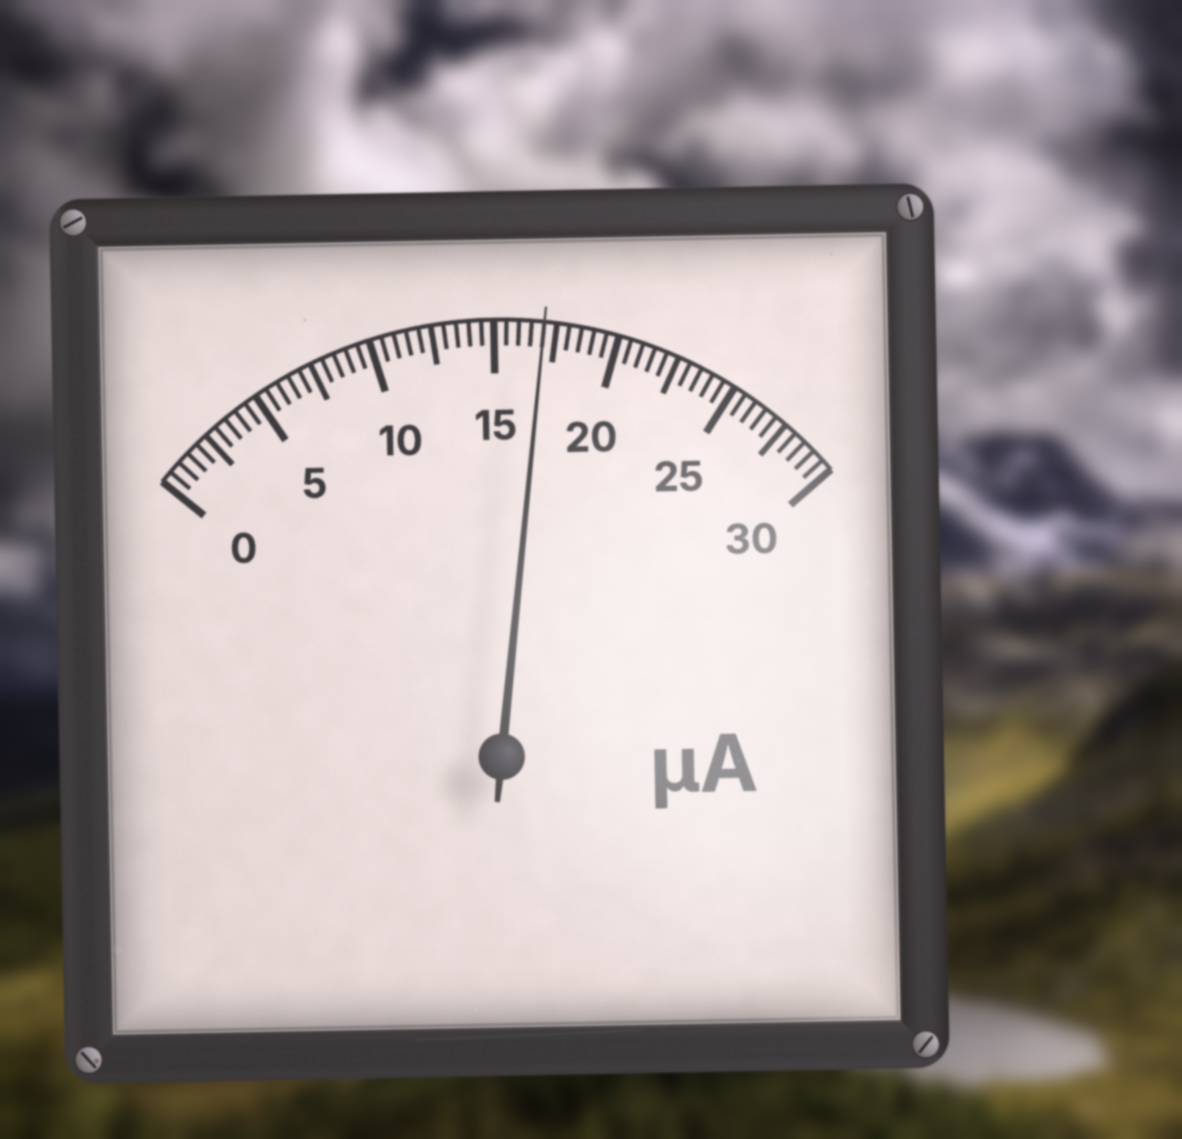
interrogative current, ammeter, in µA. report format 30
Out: 17
